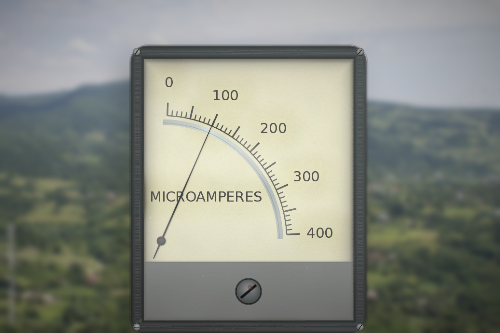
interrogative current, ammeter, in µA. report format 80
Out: 100
